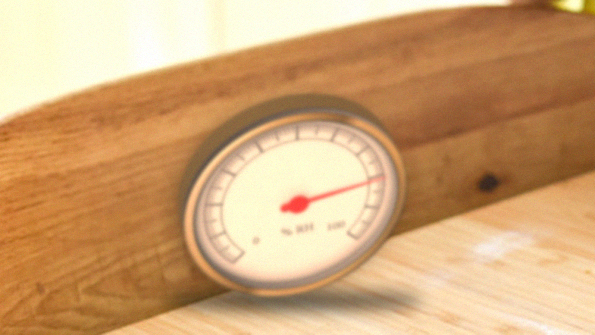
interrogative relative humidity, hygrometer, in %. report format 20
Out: 80
